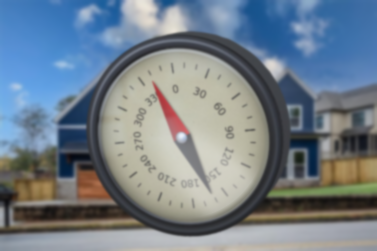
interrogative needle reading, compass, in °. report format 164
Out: 340
